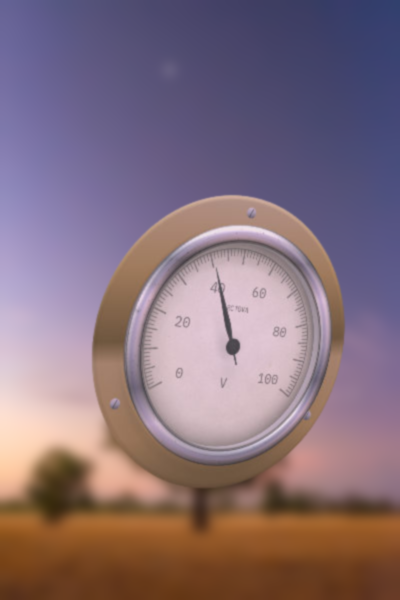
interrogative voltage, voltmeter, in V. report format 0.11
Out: 40
